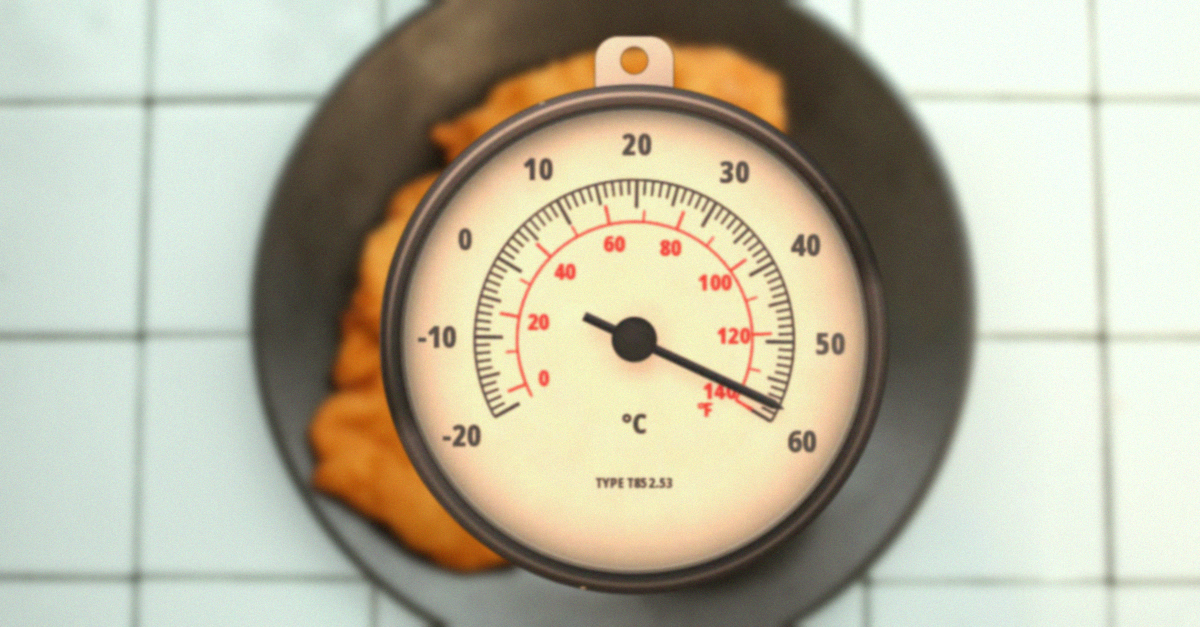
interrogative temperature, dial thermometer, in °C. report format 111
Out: 58
